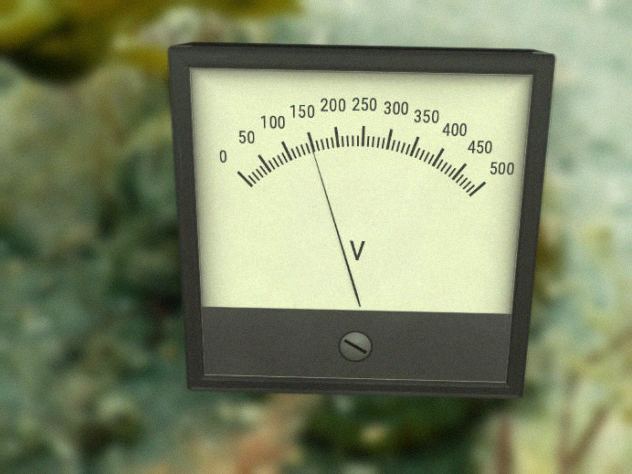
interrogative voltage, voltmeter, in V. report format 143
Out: 150
